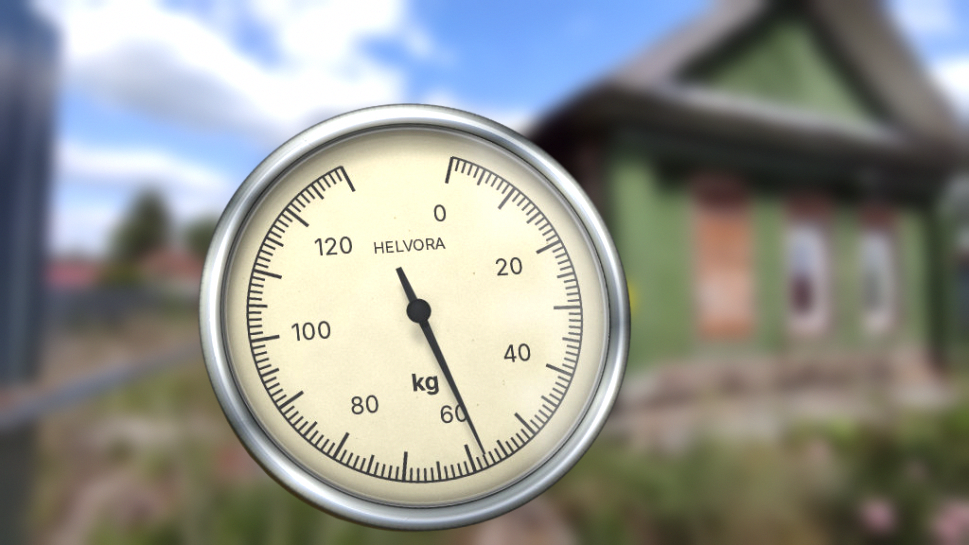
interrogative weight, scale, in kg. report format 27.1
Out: 58
